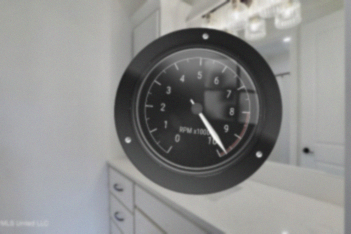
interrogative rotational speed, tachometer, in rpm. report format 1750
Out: 9750
